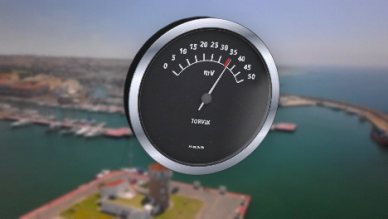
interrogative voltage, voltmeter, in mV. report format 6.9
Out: 35
